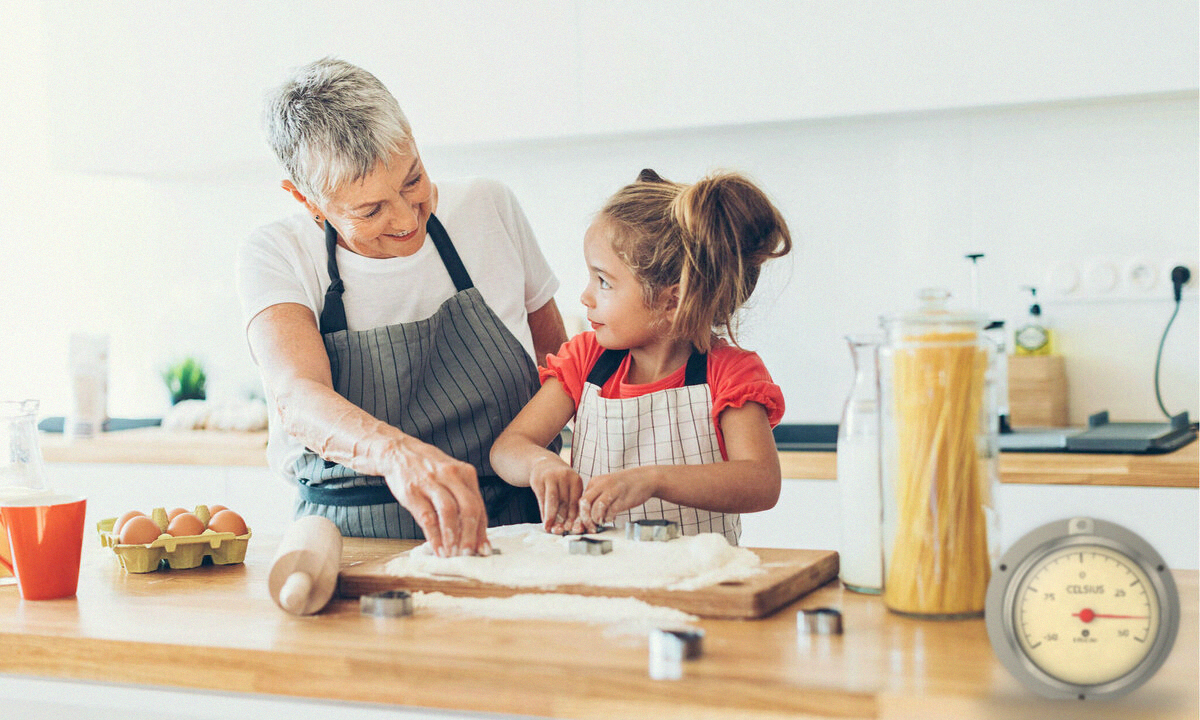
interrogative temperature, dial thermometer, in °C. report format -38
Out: 40
